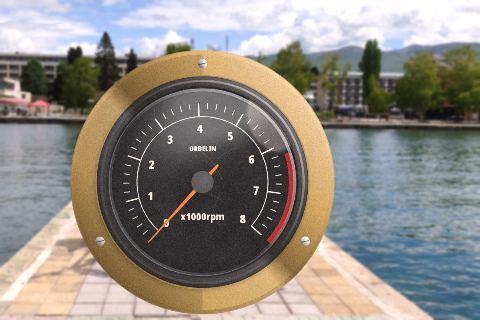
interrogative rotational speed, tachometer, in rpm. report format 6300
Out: 0
